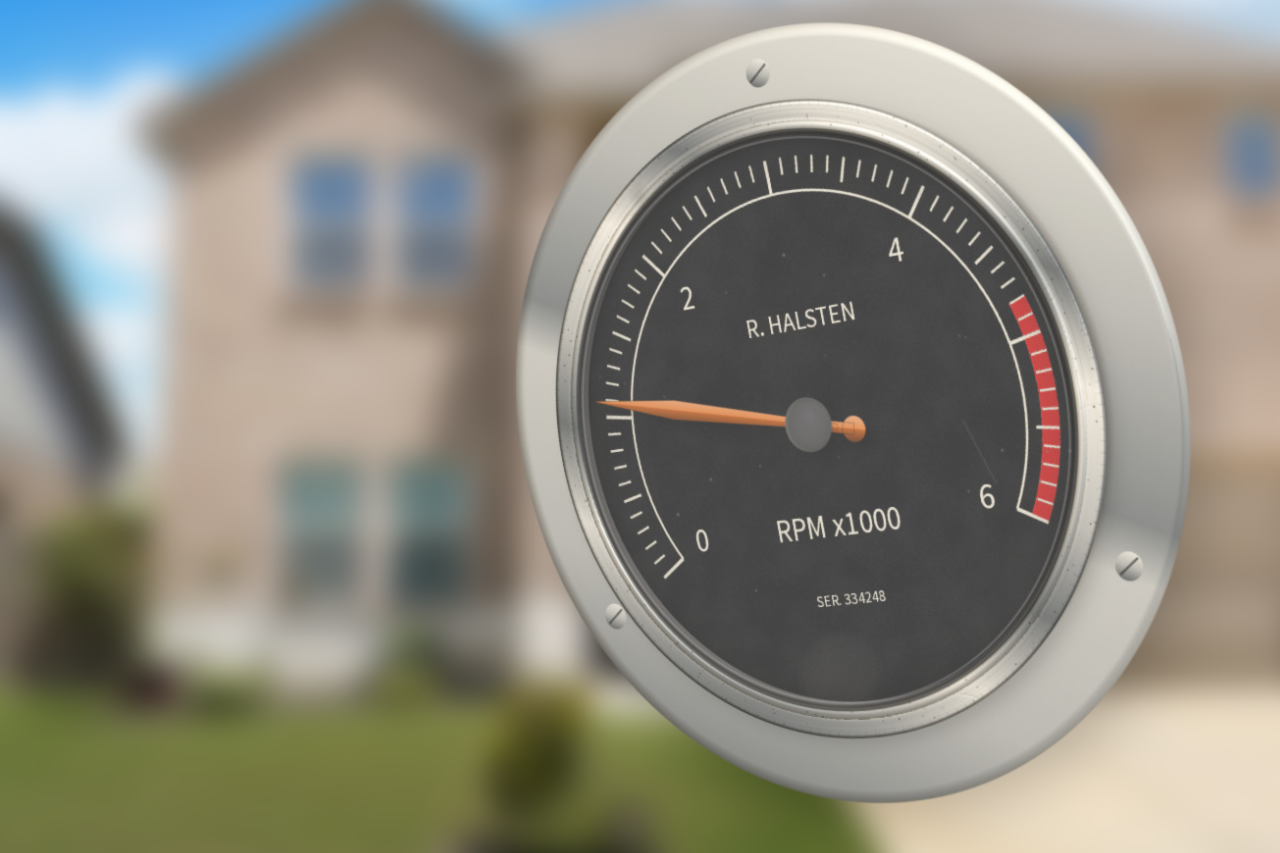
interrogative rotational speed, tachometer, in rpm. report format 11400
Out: 1100
